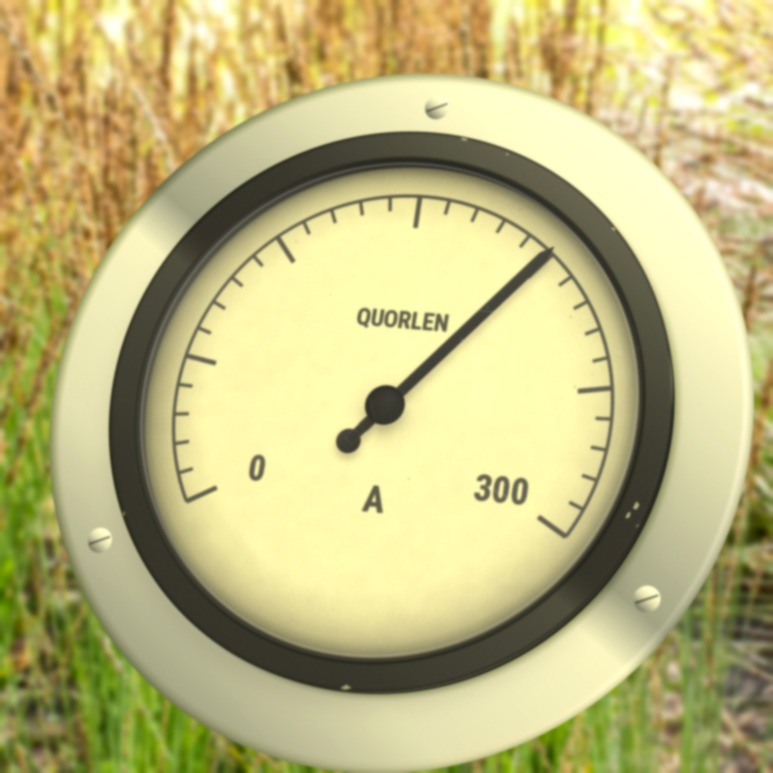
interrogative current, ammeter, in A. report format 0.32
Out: 200
